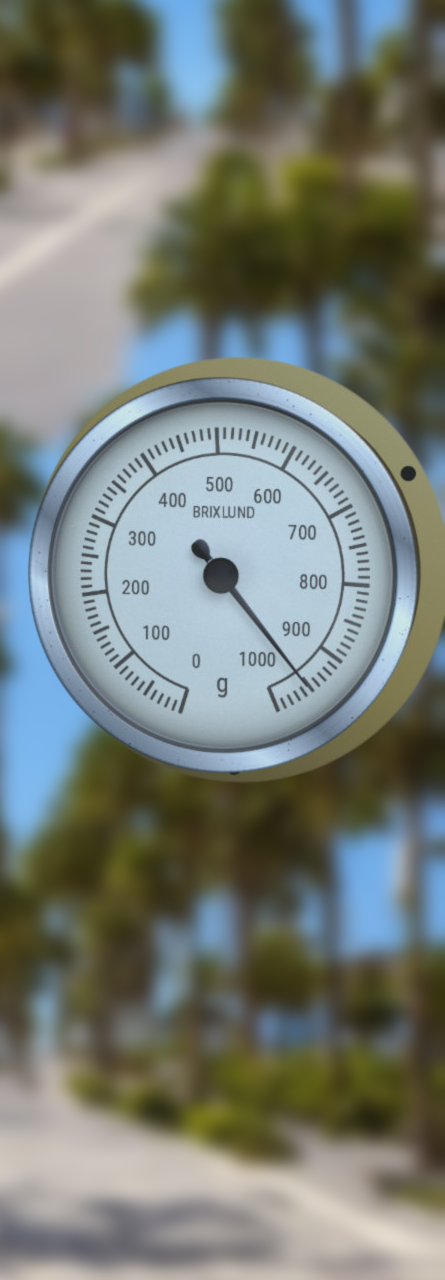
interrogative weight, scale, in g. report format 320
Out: 950
